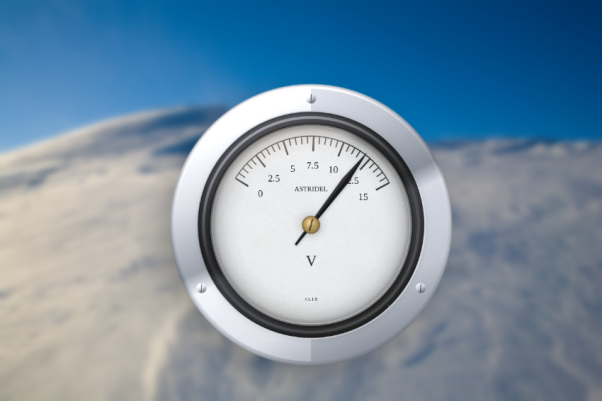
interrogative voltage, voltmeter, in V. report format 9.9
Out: 12
